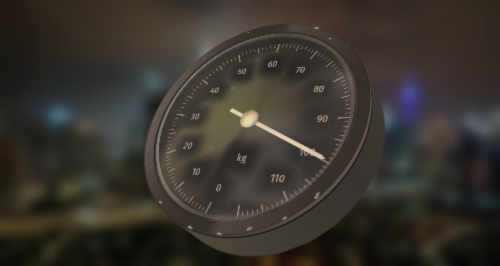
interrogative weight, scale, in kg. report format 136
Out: 100
